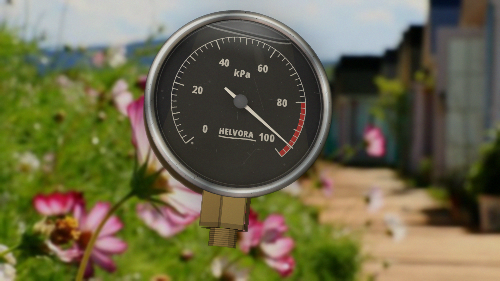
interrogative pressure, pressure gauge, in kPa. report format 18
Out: 96
